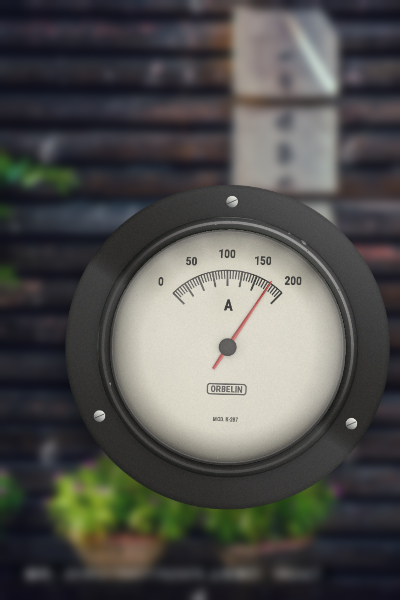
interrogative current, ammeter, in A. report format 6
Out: 175
